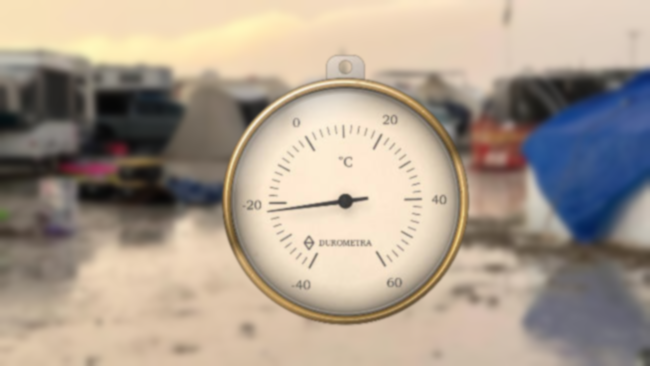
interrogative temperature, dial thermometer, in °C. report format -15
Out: -22
